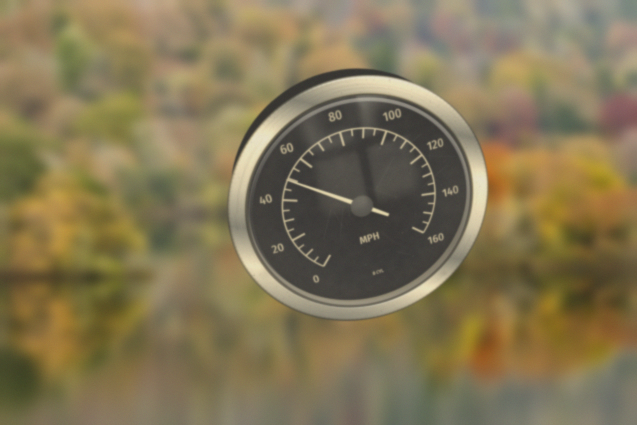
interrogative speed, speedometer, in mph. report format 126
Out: 50
